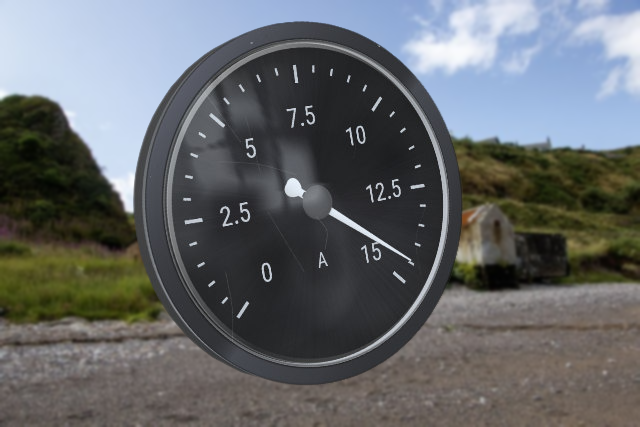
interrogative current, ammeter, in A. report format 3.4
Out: 14.5
